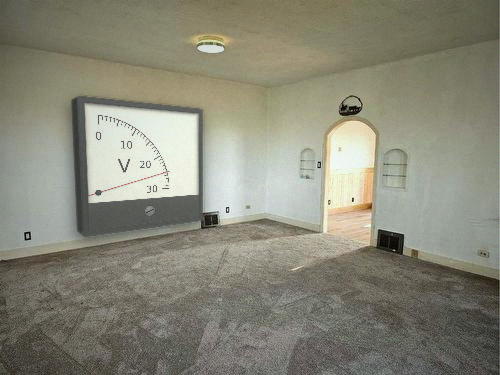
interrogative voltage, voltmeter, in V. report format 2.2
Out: 25
